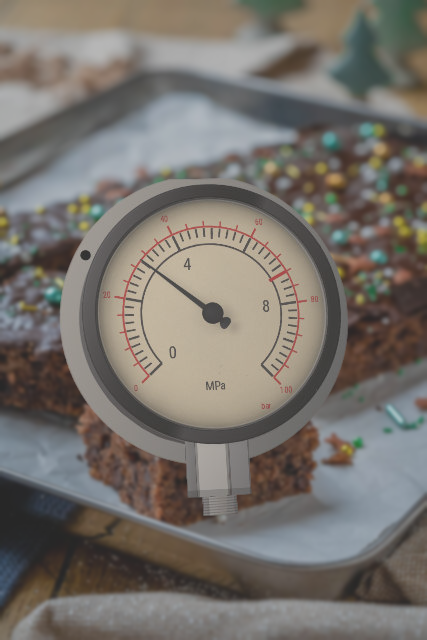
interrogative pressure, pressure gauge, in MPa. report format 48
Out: 3
